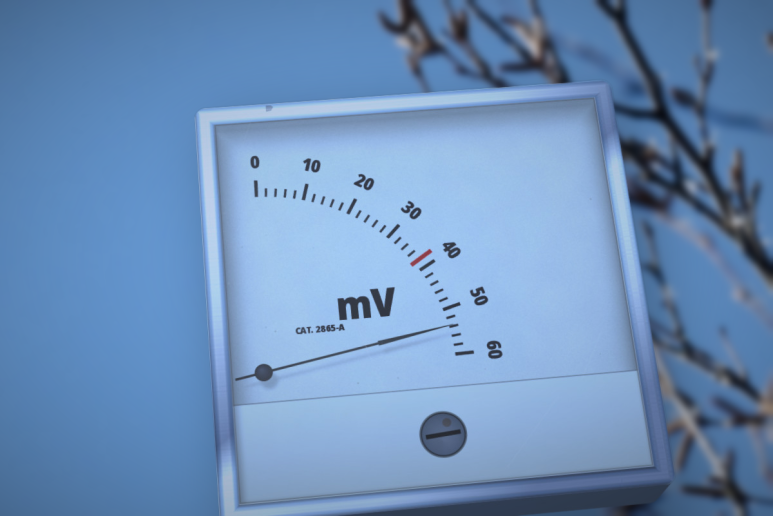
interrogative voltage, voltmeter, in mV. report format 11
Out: 54
